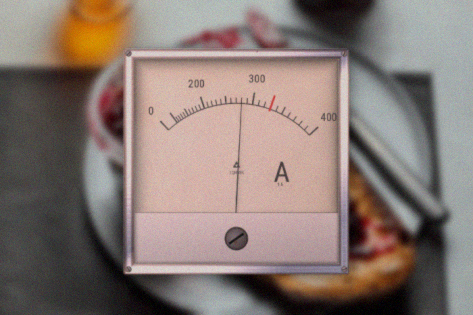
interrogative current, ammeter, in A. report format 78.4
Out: 280
